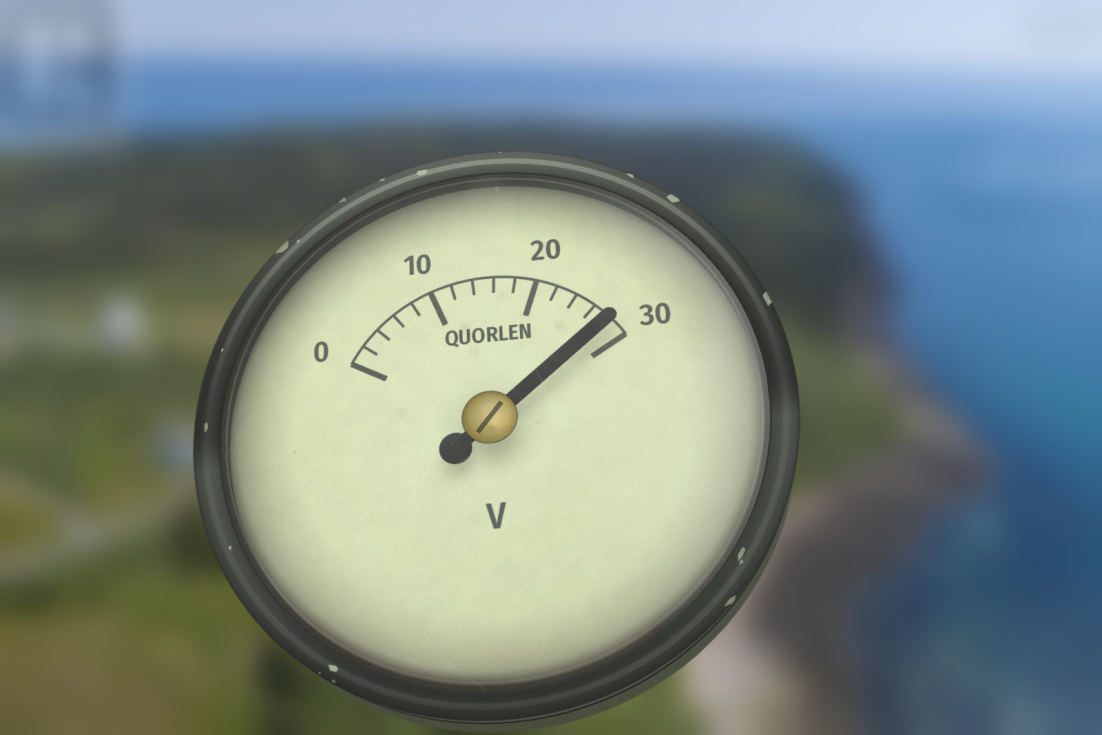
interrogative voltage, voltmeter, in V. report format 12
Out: 28
